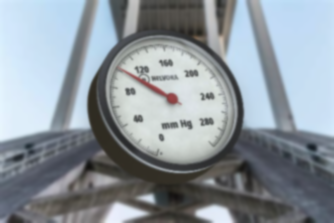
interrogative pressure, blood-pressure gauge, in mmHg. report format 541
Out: 100
